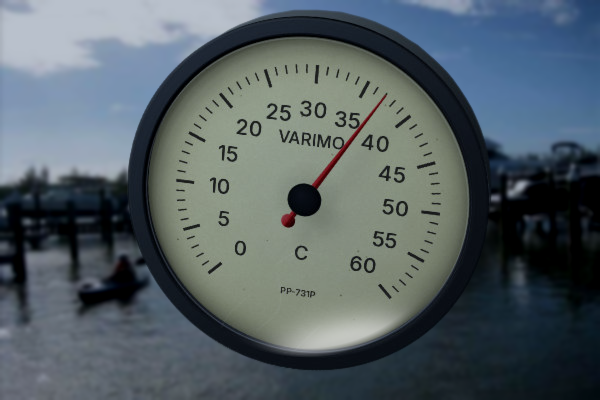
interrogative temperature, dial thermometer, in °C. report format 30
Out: 37
